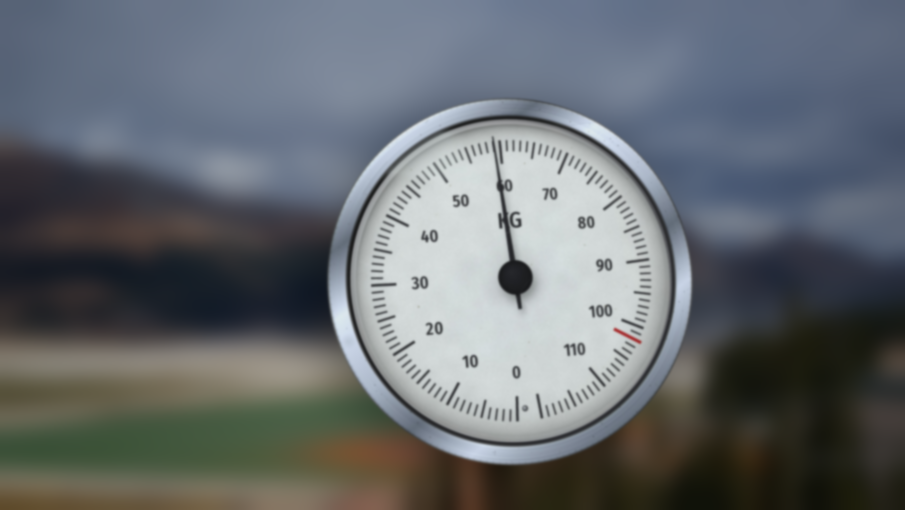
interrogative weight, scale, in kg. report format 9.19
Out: 59
